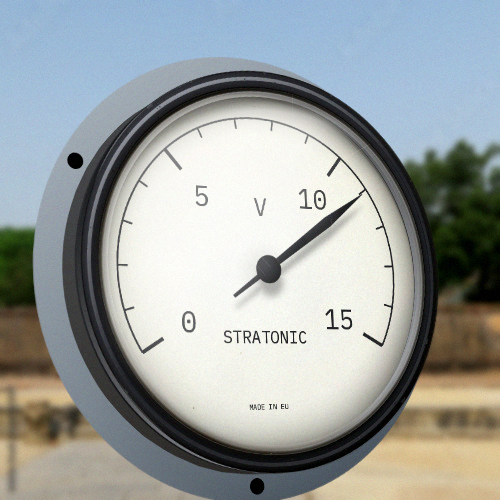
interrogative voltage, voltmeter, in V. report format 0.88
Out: 11
